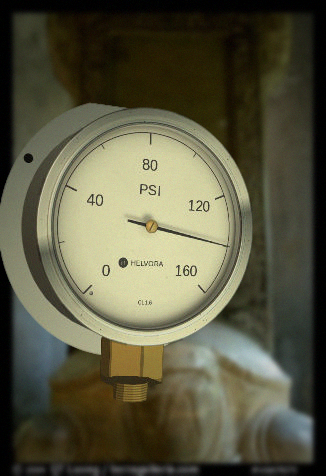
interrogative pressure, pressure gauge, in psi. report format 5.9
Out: 140
